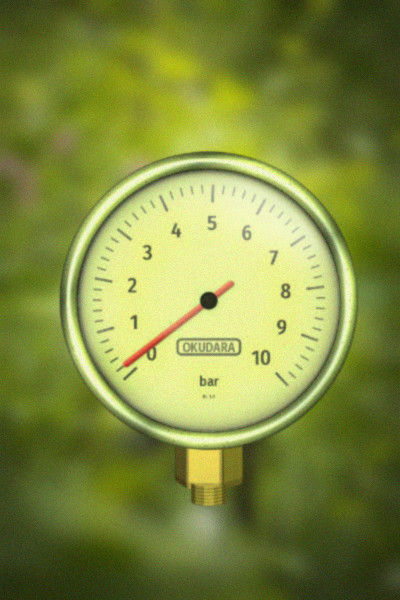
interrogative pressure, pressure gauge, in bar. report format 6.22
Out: 0.2
